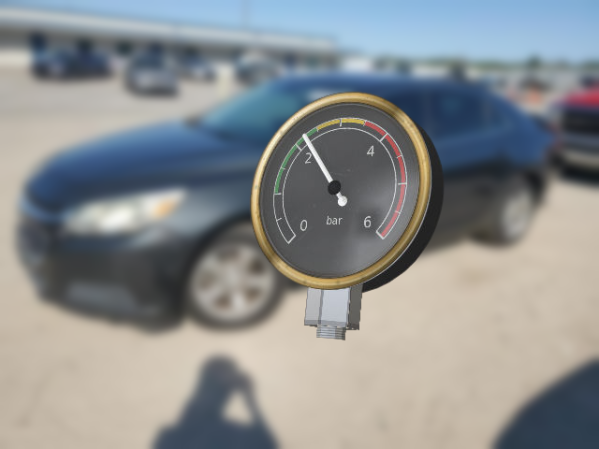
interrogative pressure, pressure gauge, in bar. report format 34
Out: 2.25
